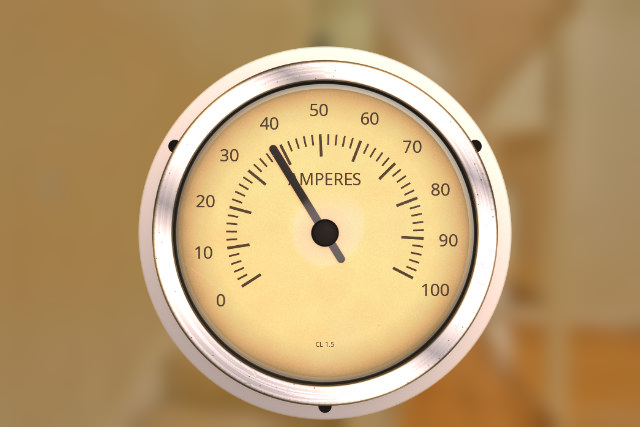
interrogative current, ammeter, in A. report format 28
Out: 38
